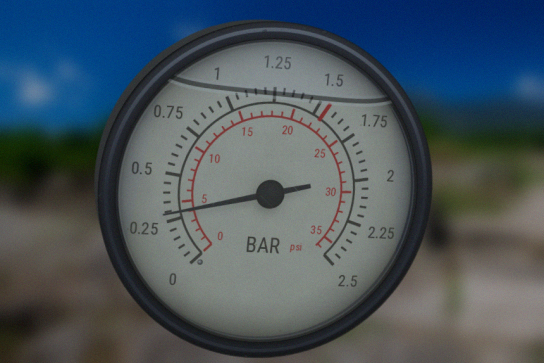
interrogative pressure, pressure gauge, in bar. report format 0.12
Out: 0.3
